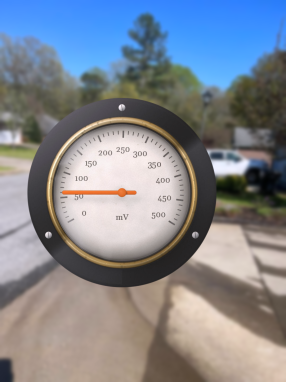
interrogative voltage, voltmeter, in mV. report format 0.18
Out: 60
